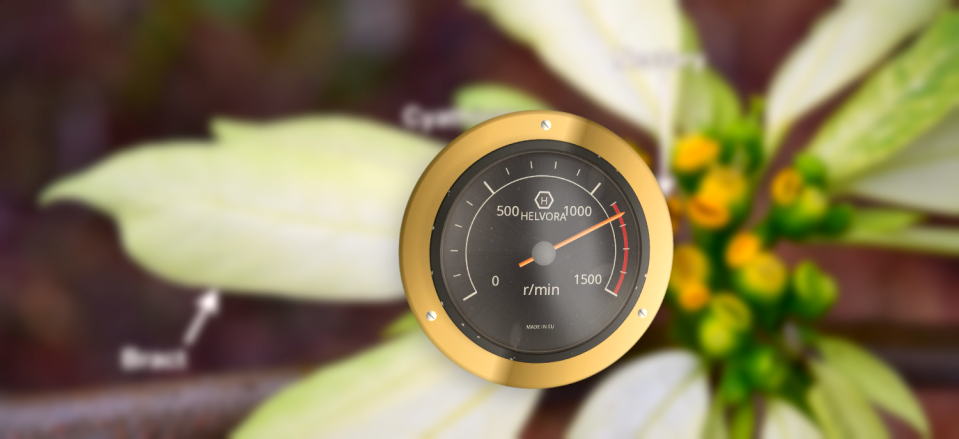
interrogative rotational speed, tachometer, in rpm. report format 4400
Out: 1150
